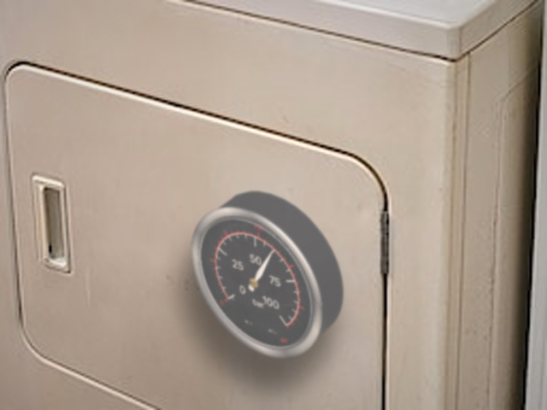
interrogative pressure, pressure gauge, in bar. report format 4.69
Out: 60
